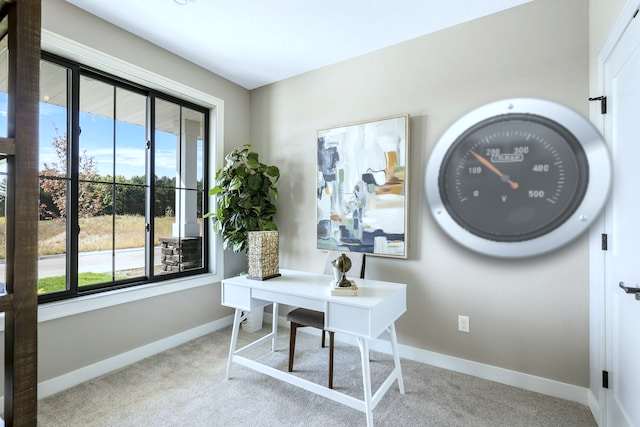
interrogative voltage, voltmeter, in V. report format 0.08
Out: 150
